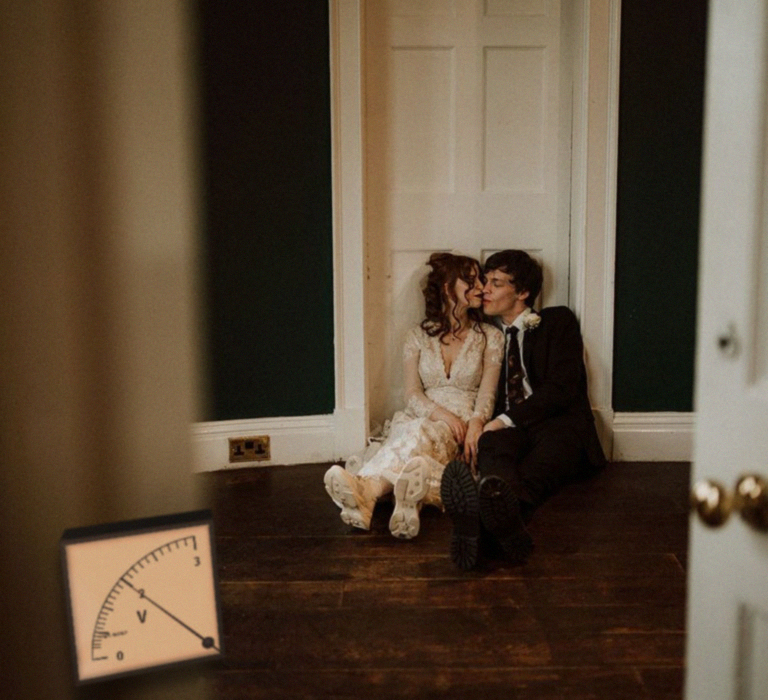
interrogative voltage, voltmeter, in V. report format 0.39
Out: 2
